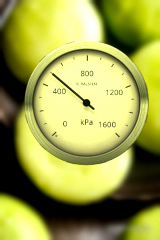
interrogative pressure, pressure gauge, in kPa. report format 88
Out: 500
